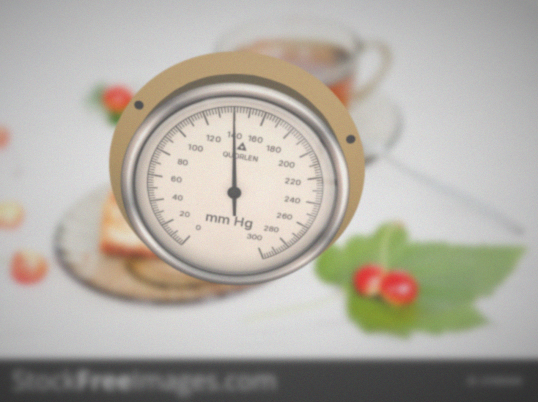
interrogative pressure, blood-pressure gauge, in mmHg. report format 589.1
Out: 140
